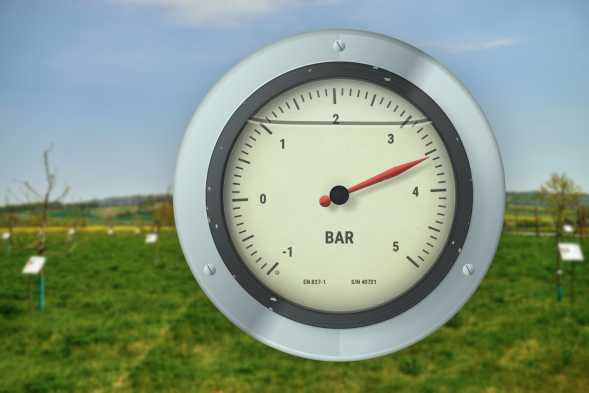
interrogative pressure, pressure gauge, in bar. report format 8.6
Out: 3.55
